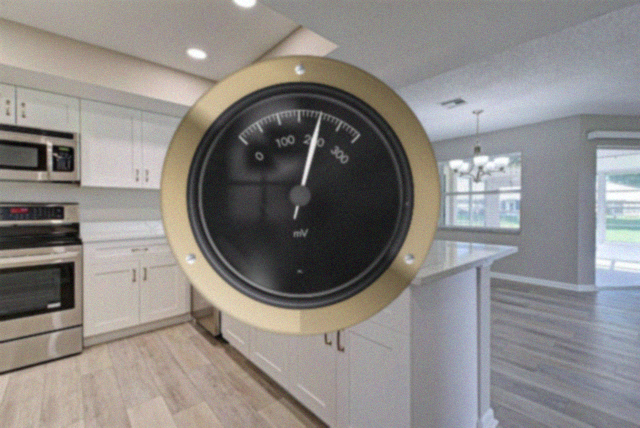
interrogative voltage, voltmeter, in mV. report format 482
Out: 200
